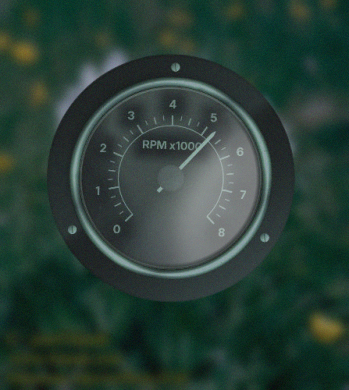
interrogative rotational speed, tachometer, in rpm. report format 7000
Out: 5250
